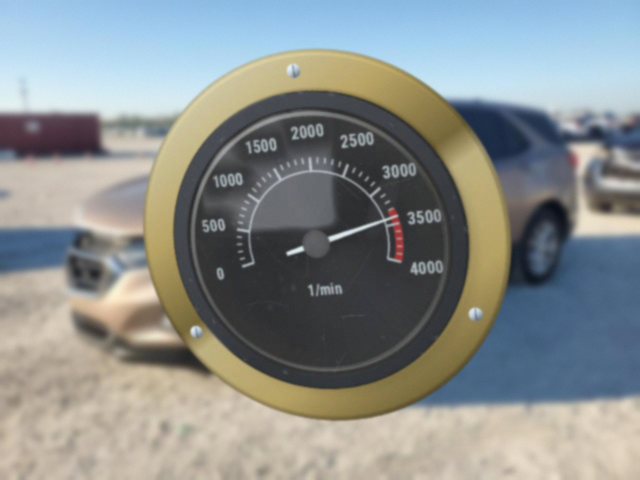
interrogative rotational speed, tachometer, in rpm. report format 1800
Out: 3400
